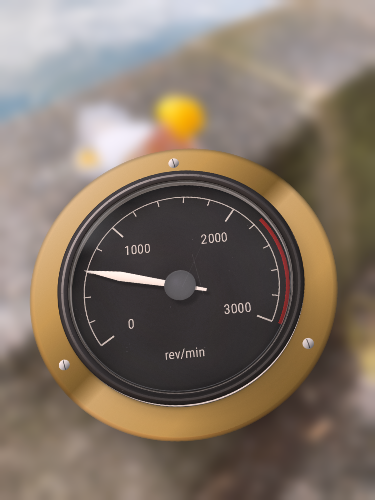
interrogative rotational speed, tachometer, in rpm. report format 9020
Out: 600
